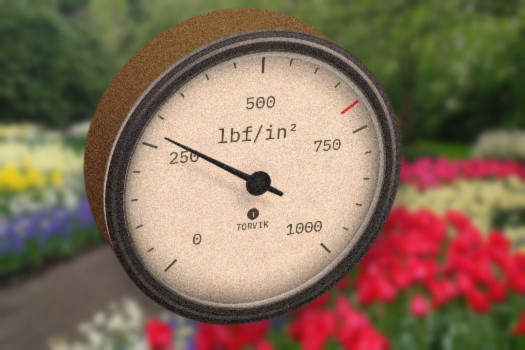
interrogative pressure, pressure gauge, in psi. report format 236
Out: 275
